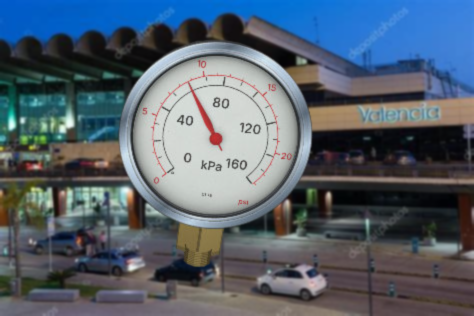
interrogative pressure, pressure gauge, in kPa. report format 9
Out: 60
